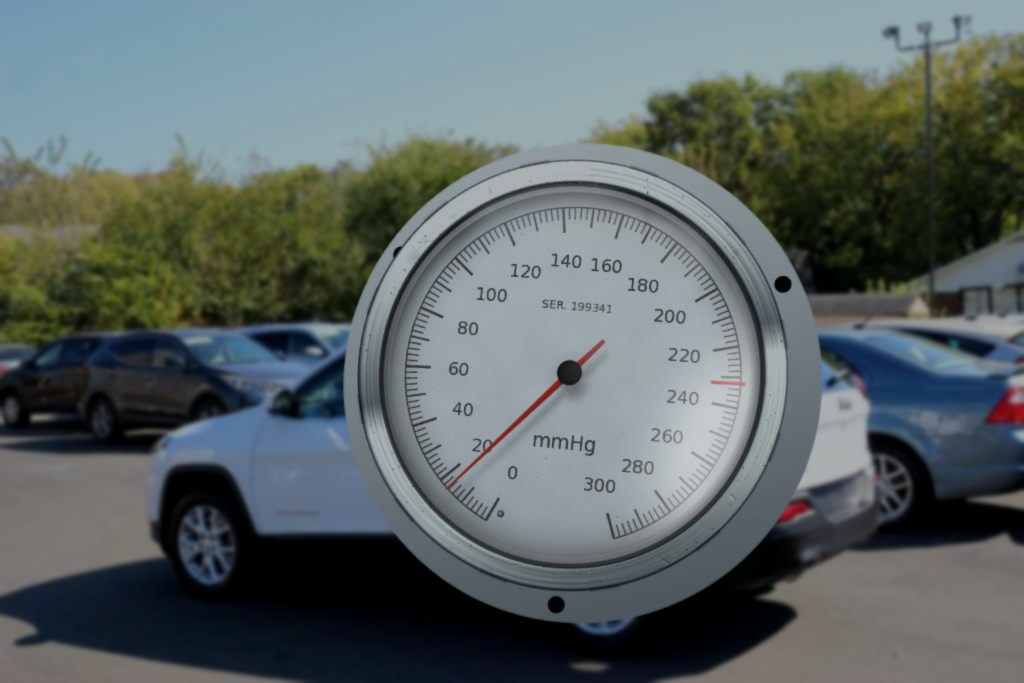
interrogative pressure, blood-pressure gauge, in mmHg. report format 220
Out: 16
